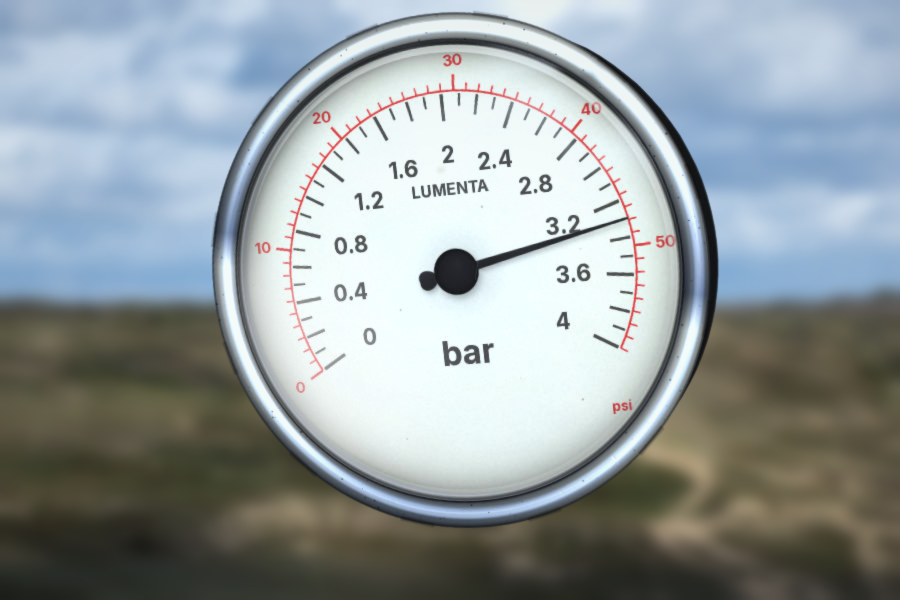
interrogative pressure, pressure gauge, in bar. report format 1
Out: 3.3
